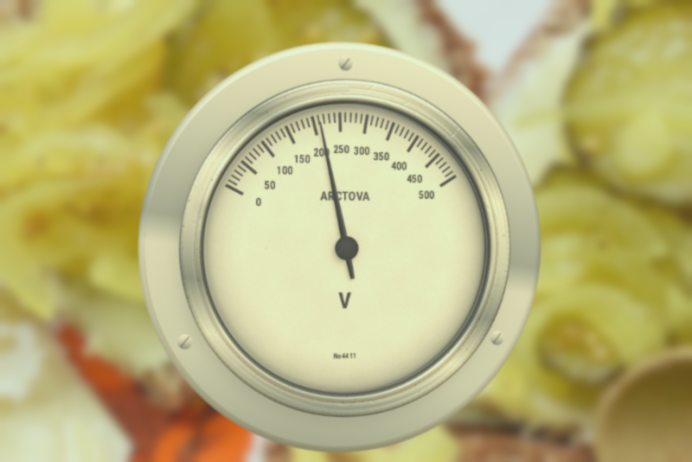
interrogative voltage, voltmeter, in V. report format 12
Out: 210
